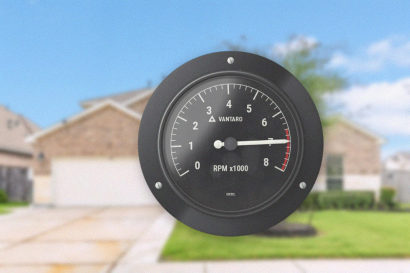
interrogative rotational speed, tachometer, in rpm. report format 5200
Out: 7000
